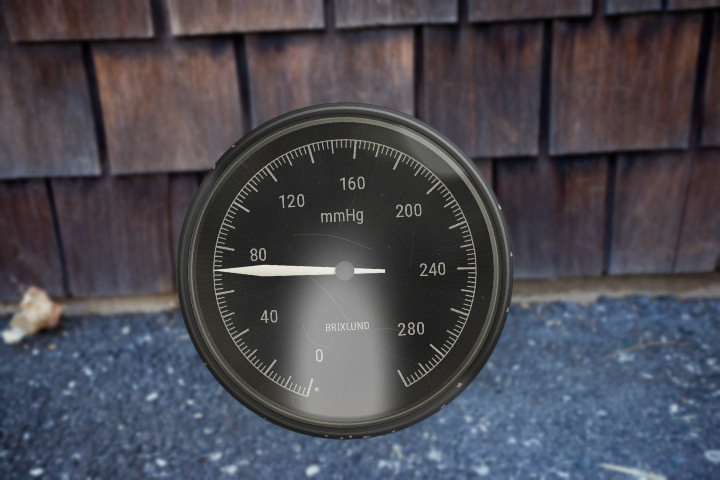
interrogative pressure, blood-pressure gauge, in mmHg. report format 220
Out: 70
